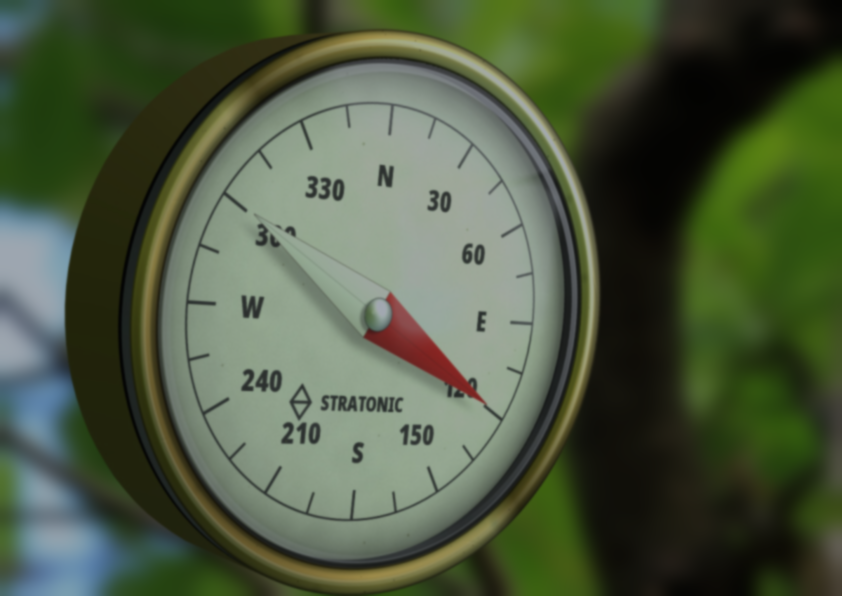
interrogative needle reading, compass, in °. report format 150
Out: 120
